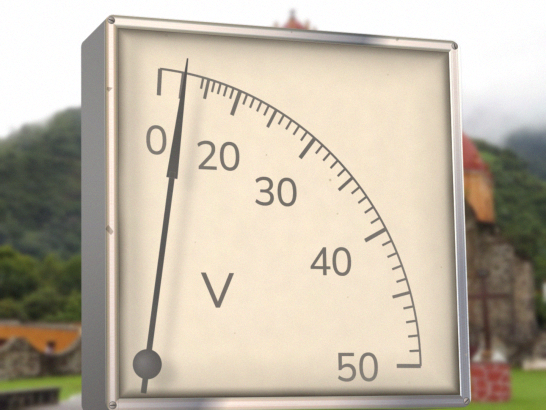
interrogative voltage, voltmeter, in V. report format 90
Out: 10
